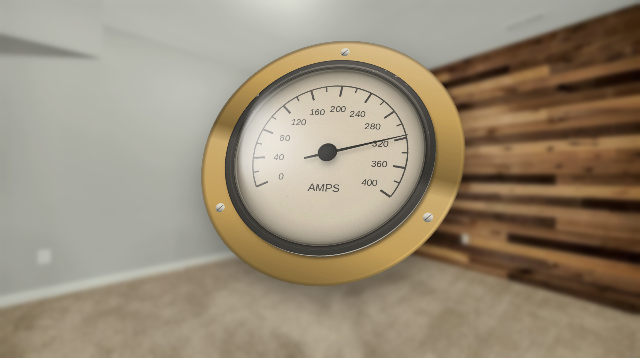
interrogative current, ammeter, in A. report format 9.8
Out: 320
